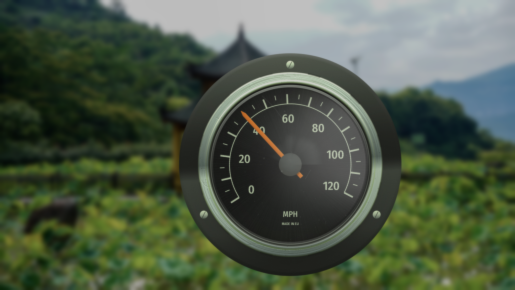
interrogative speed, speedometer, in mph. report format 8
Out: 40
